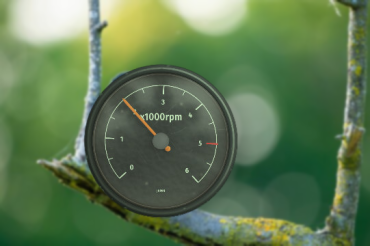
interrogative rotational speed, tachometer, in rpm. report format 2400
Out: 2000
